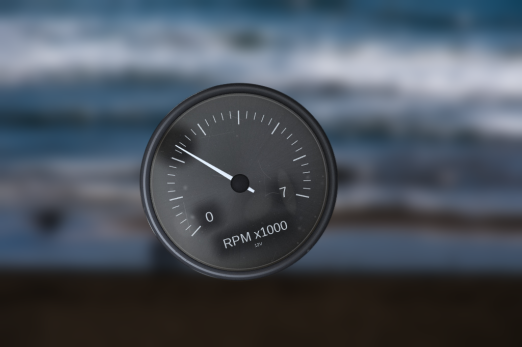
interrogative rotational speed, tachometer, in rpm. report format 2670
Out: 2300
